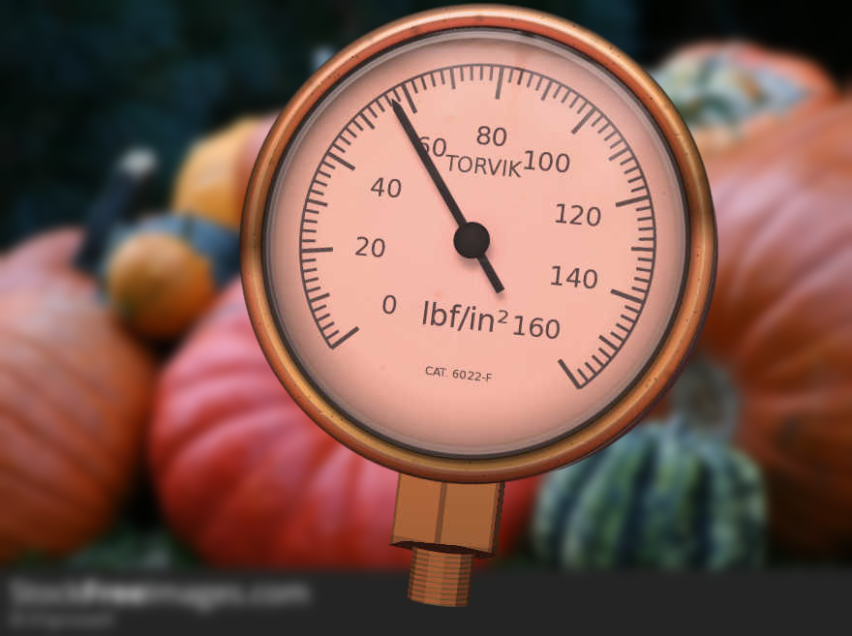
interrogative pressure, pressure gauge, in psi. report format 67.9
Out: 57
